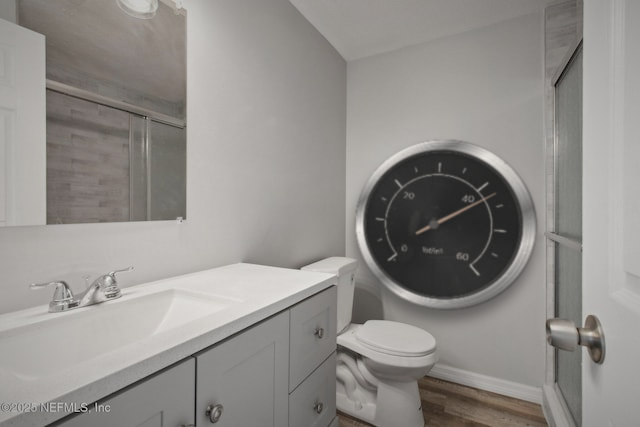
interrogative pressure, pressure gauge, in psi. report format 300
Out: 42.5
